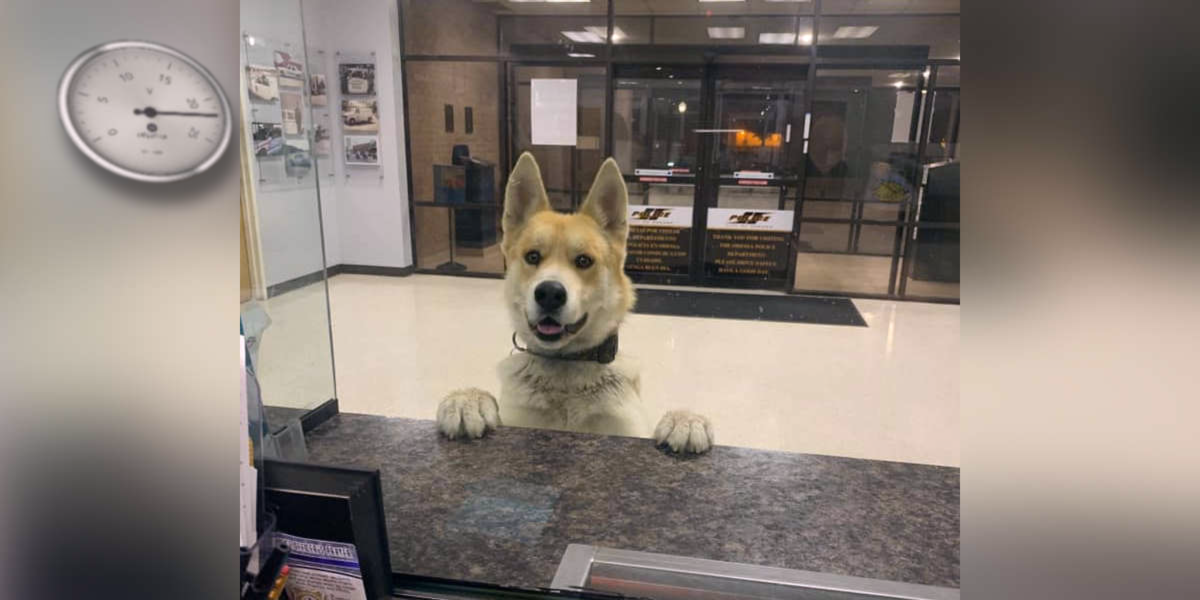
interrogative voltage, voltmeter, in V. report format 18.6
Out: 22
